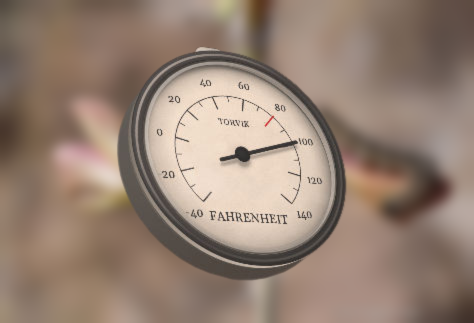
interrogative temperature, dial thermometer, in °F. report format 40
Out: 100
